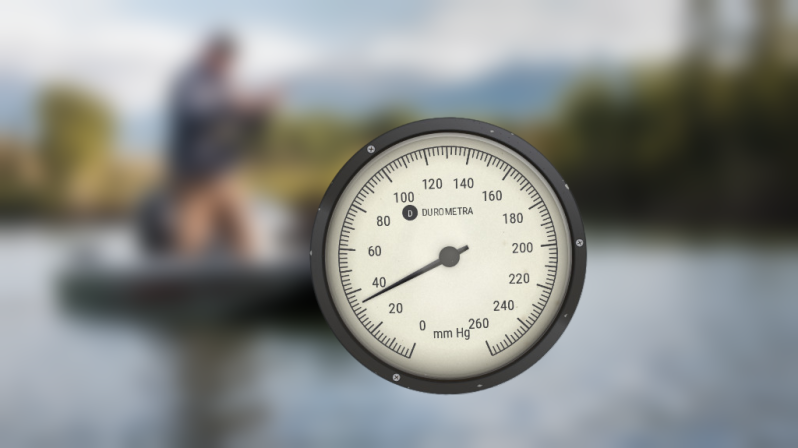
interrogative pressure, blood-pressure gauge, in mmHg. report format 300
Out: 34
